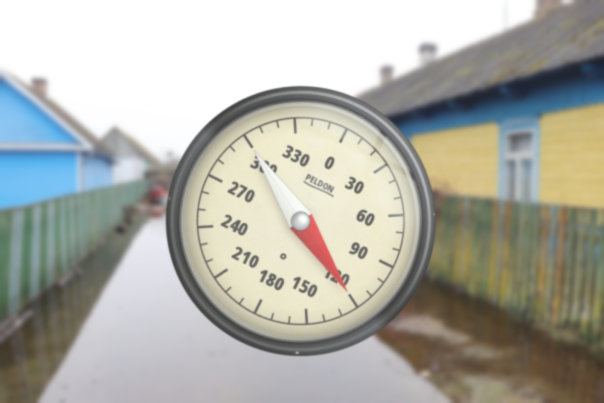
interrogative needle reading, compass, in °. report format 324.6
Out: 120
